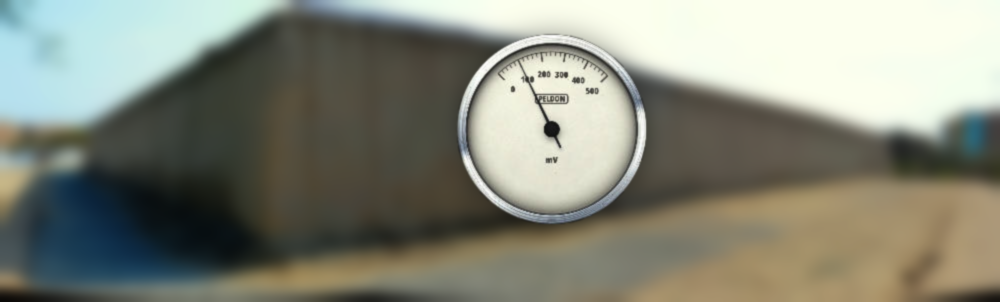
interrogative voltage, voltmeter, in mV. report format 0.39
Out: 100
